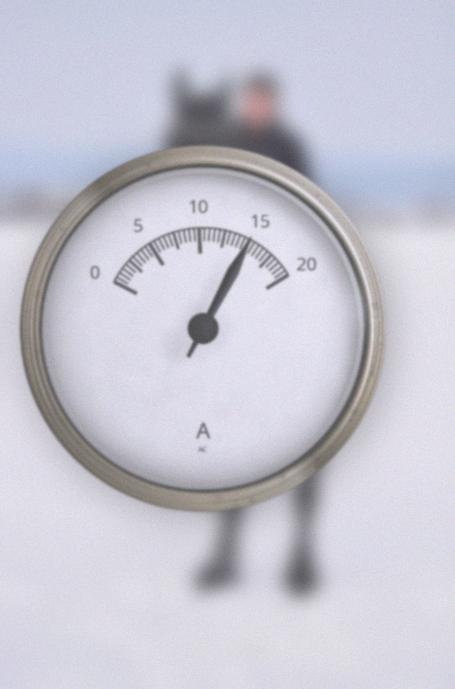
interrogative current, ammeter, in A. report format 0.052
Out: 15
